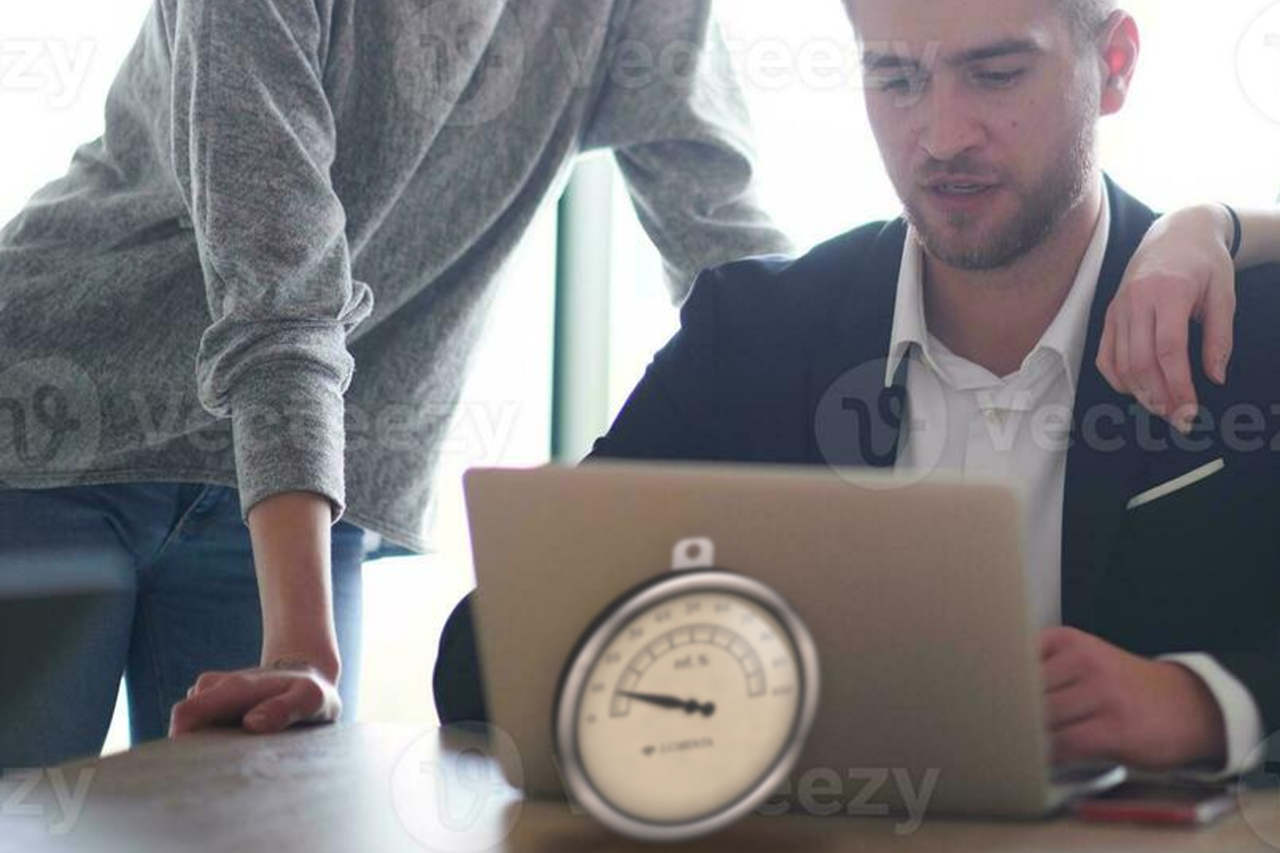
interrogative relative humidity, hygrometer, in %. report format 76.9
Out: 10
